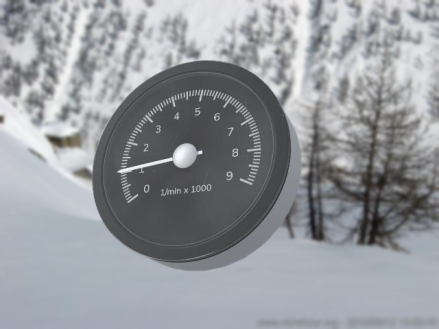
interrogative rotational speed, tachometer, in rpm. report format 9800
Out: 1000
